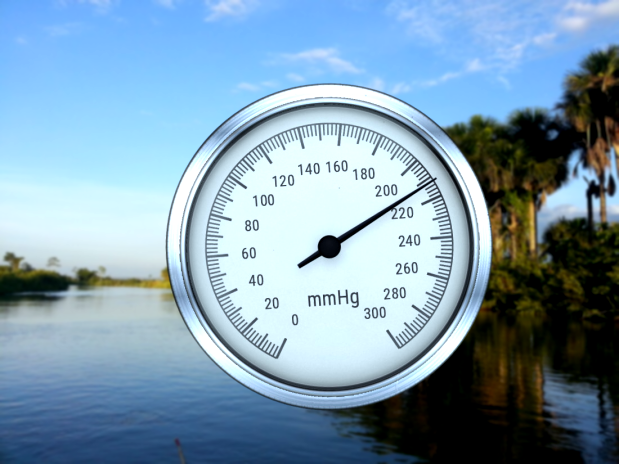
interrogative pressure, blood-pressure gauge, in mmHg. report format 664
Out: 212
